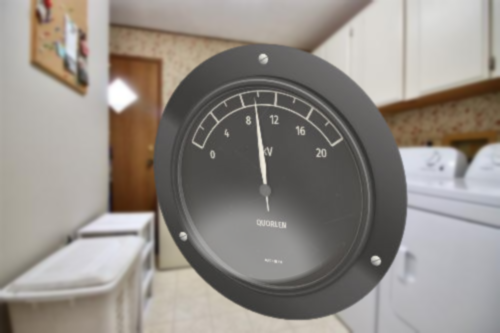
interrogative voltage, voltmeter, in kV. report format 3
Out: 10
